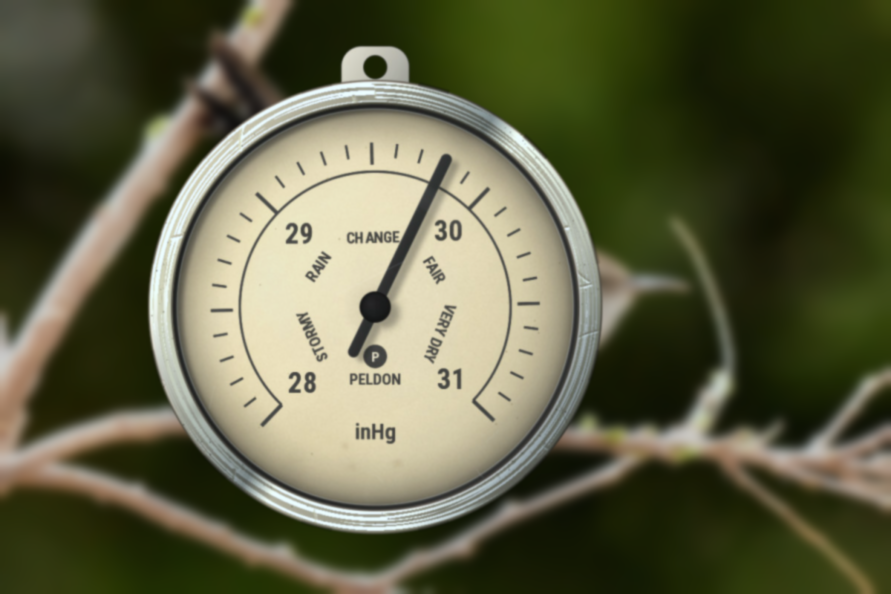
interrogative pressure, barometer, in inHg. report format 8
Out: 29.8
